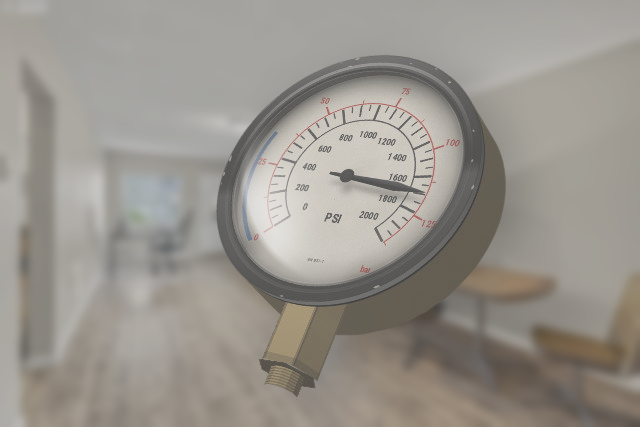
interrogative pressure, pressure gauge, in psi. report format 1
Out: 1700
